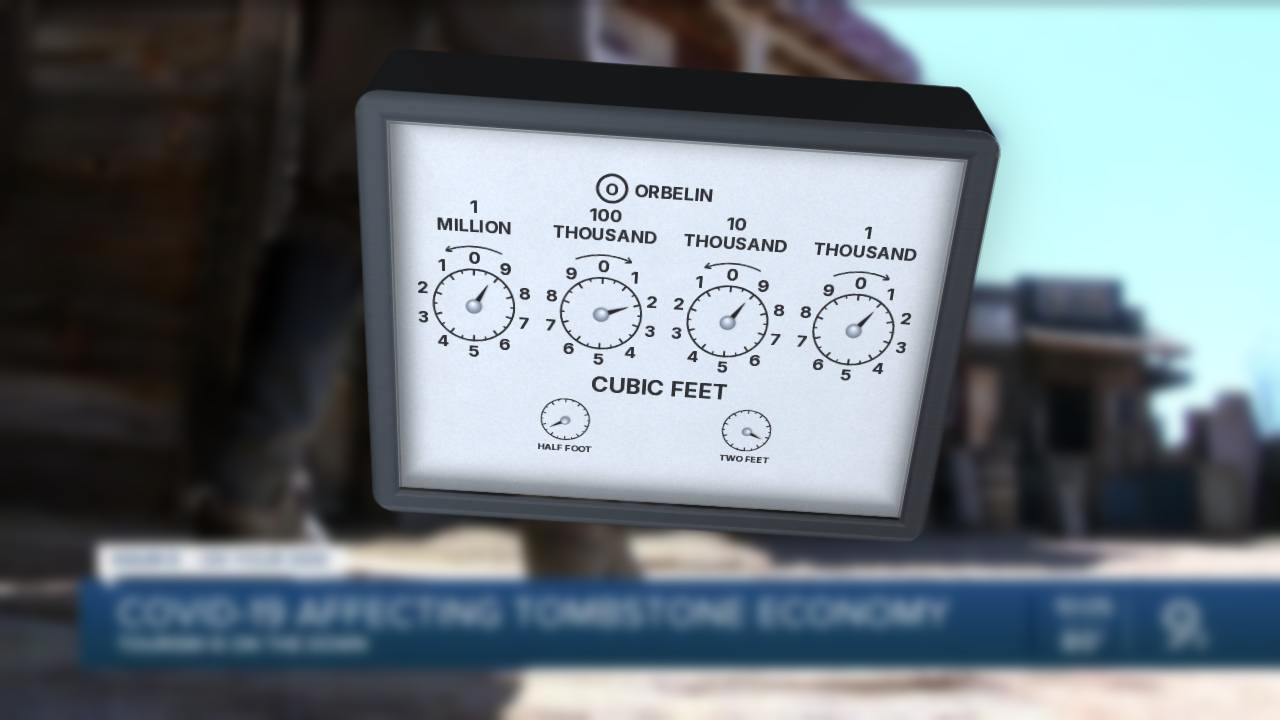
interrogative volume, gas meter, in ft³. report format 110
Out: 919100
